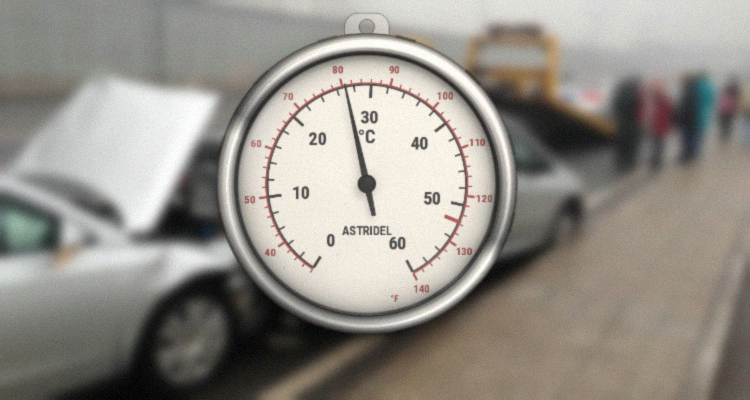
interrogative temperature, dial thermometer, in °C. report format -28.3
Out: 27
